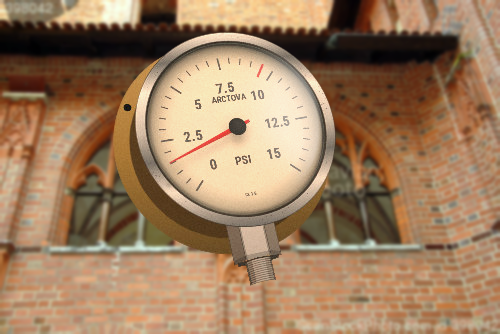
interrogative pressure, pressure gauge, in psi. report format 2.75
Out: 1.5
